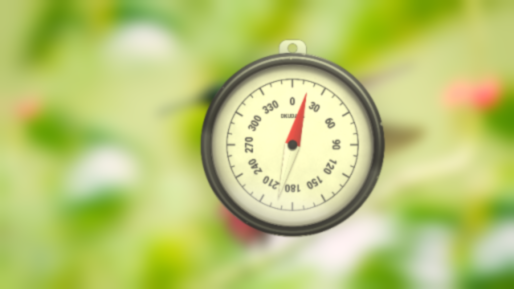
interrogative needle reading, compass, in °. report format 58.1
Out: 15
